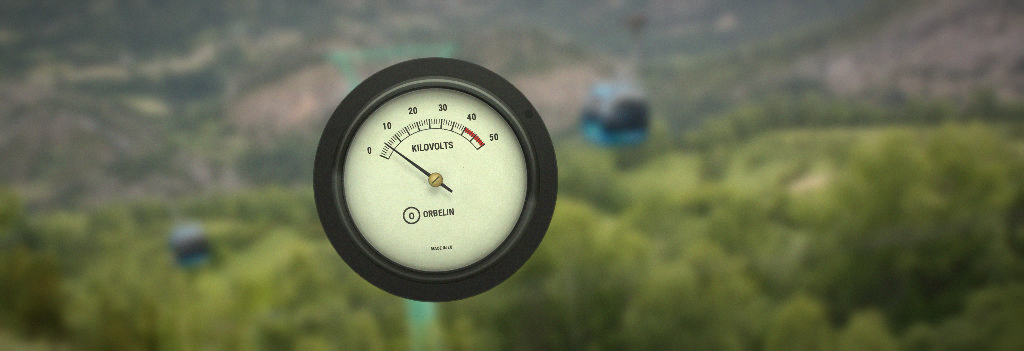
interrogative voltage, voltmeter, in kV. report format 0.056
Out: 5
